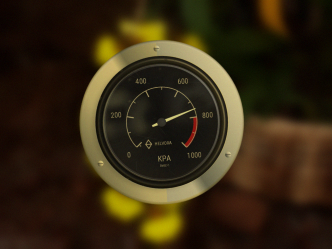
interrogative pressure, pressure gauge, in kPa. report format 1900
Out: 750
